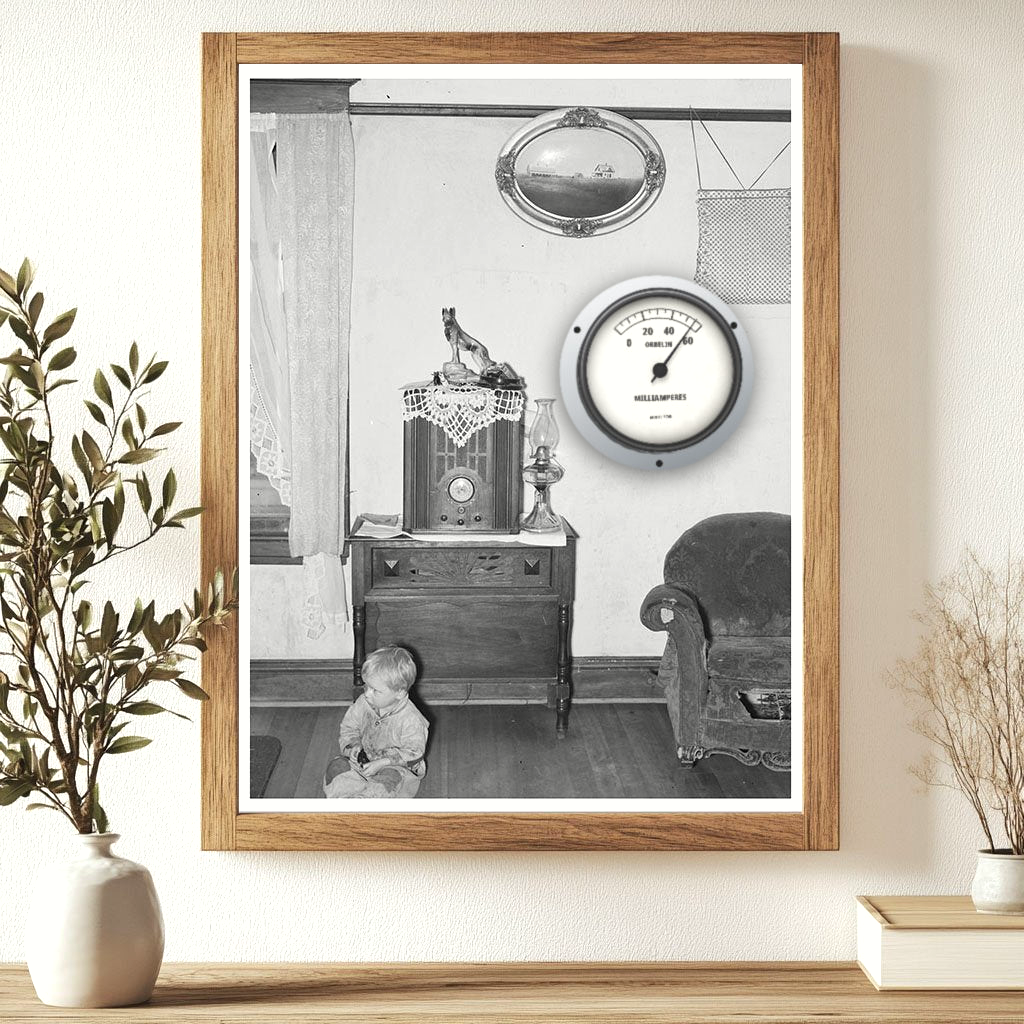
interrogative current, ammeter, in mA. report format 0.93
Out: 55
